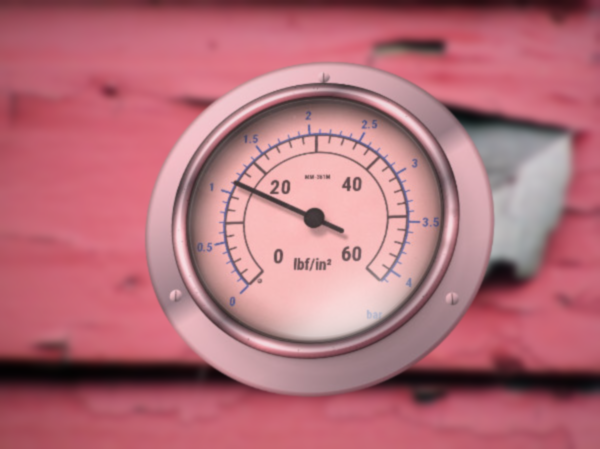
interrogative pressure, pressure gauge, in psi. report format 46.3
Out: 16
